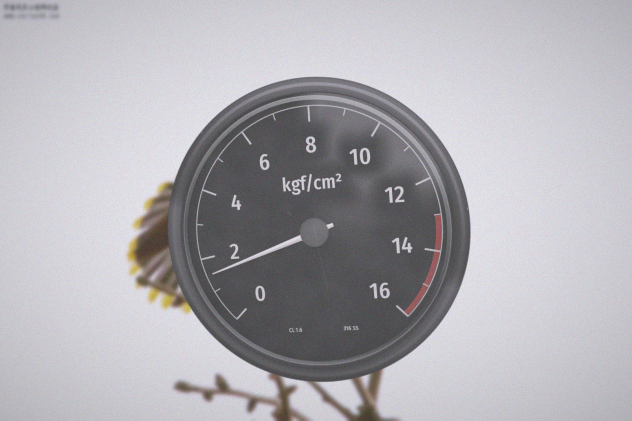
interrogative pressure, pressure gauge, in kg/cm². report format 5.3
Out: 1.5
